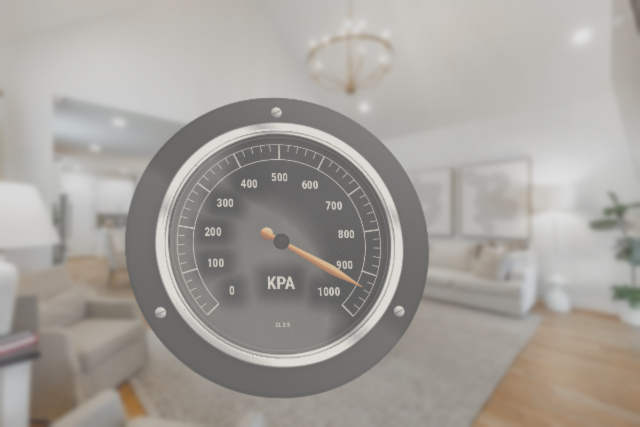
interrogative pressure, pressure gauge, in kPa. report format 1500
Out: 940
